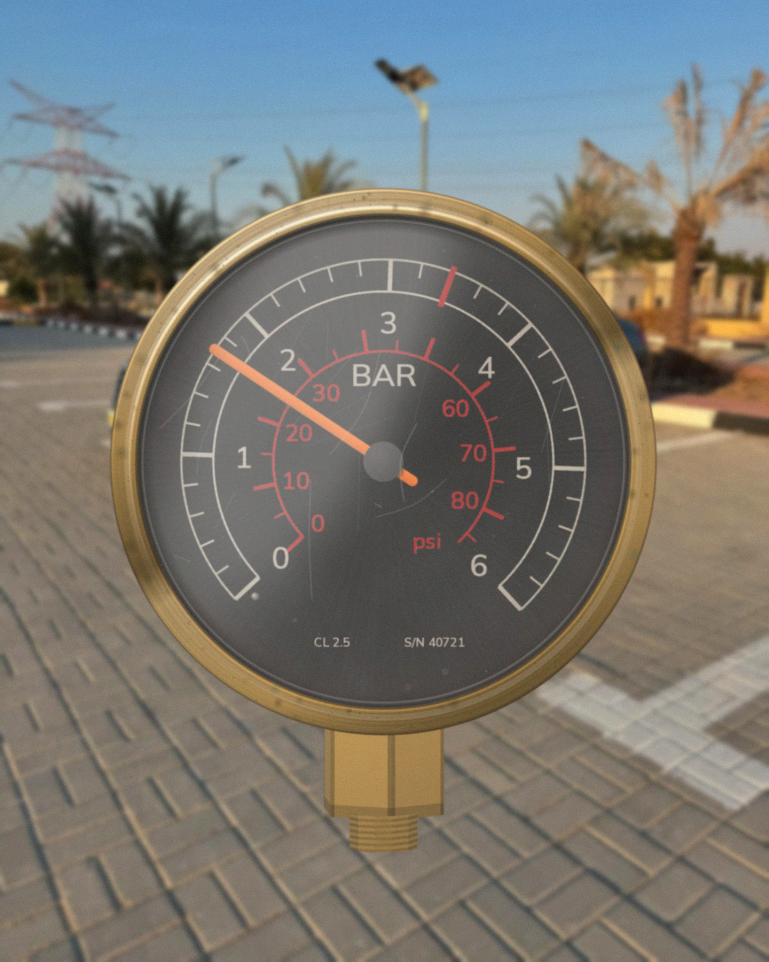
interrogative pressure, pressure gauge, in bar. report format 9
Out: 1.7
